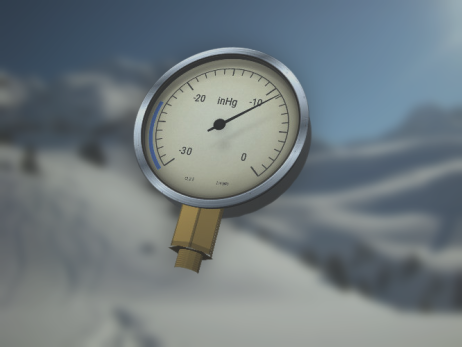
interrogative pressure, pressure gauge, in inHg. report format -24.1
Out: -9
